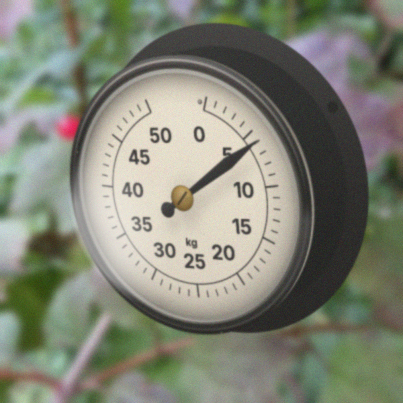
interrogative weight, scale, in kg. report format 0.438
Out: 6
